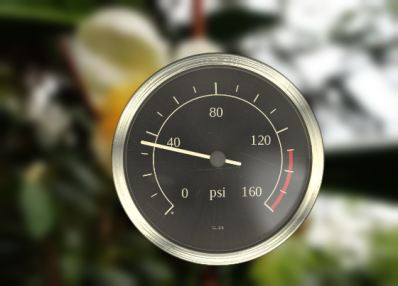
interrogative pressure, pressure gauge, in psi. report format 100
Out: 35
